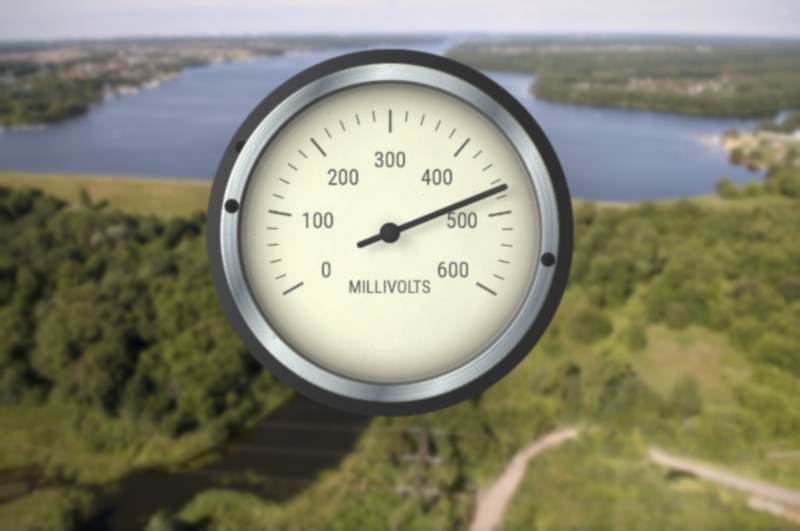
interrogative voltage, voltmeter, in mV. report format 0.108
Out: 470
